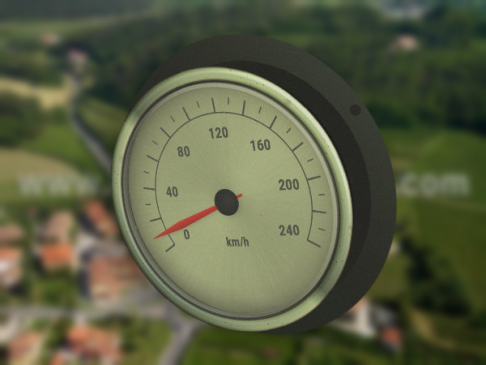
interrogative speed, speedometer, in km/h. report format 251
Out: 10
